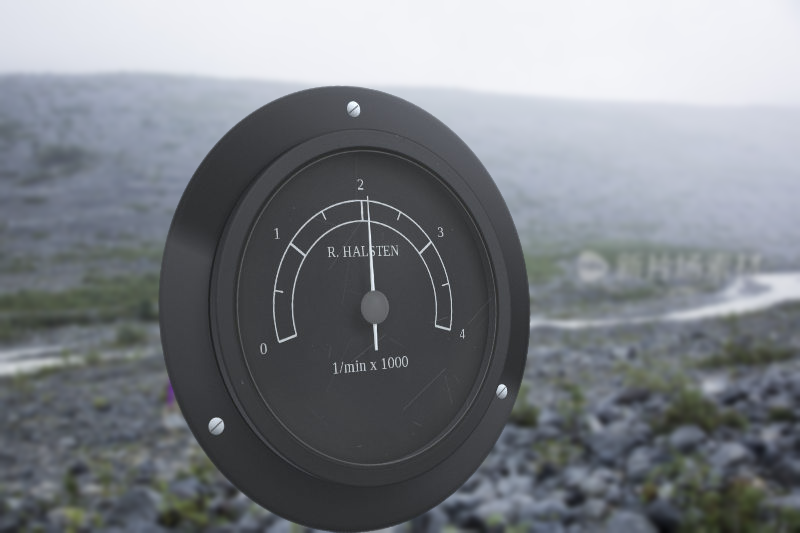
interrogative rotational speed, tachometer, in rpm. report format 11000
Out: 2000
